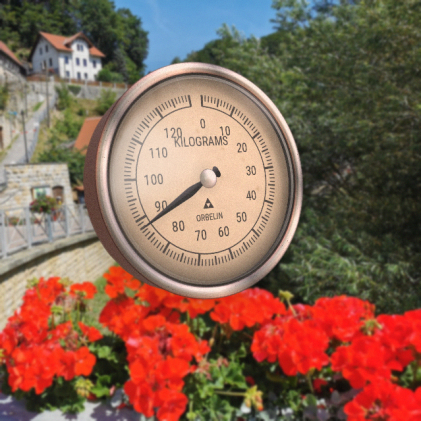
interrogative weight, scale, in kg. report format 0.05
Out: 88
